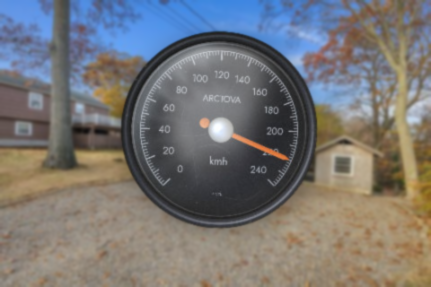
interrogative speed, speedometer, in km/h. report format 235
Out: 220
